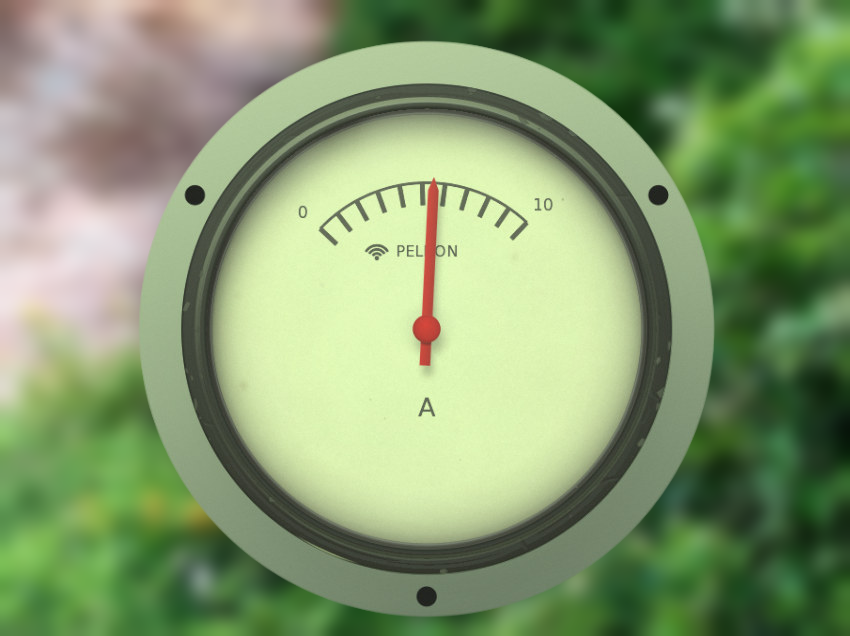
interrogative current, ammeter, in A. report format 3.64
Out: 5.5
